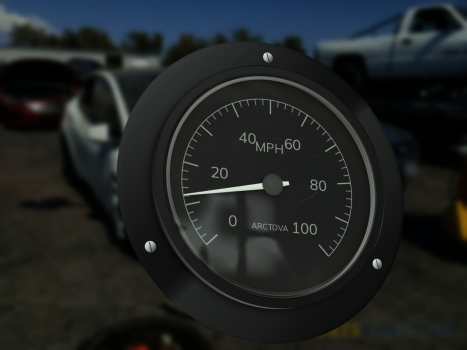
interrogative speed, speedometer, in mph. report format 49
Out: 12
